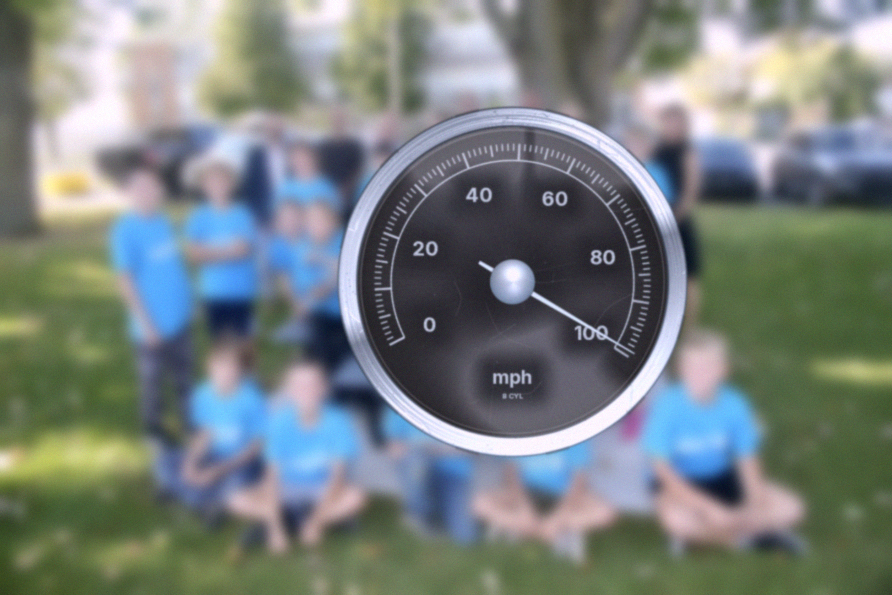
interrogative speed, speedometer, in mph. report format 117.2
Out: 99
